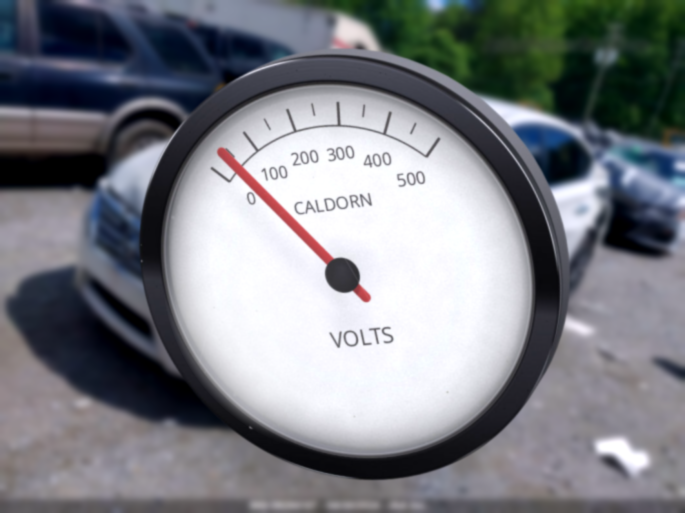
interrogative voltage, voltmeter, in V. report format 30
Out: 50
